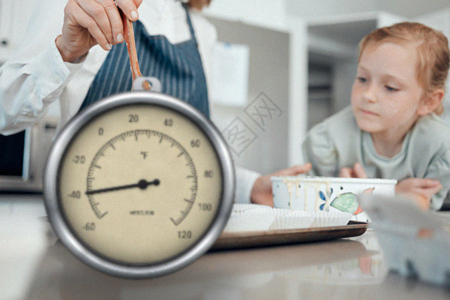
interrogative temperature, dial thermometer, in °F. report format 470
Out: -40
